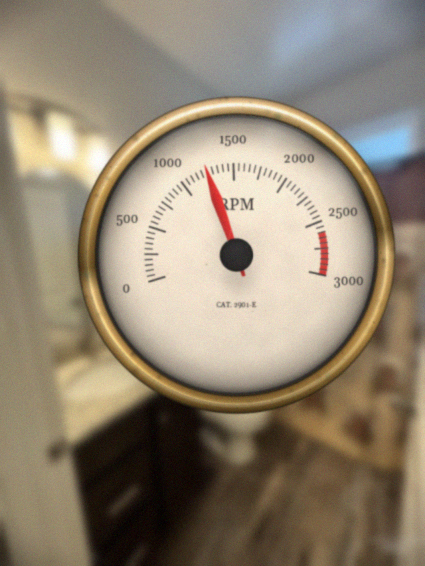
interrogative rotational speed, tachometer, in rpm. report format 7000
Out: 1250
